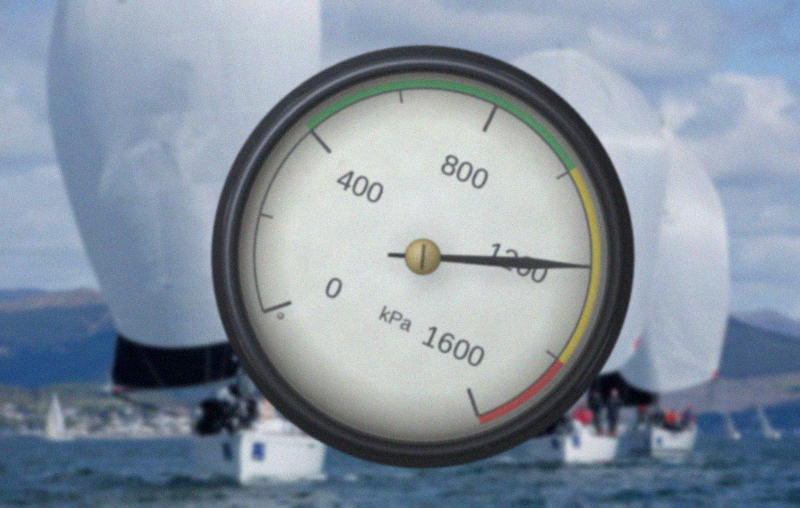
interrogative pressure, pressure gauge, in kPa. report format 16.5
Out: 1200
